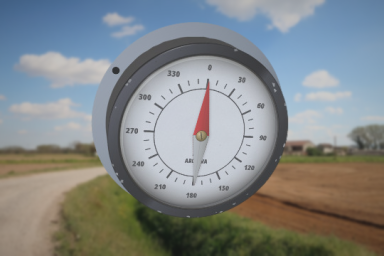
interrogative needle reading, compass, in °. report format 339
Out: 0
